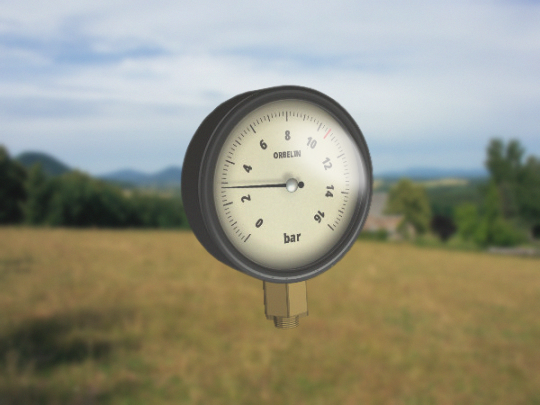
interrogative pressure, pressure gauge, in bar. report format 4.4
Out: 2.8
